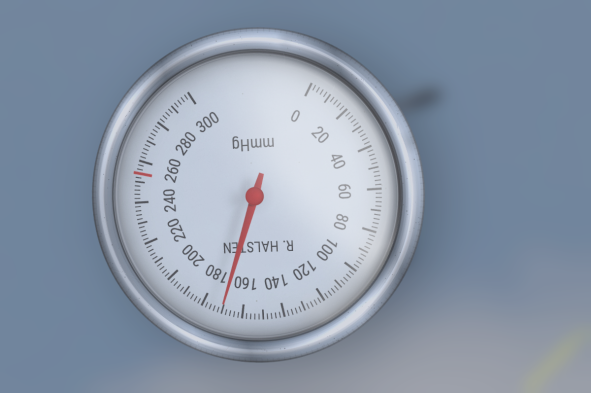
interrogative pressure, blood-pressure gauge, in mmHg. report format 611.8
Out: 170
